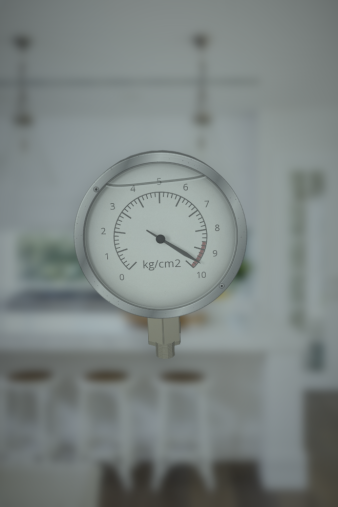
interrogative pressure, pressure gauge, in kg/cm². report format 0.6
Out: 9.6
